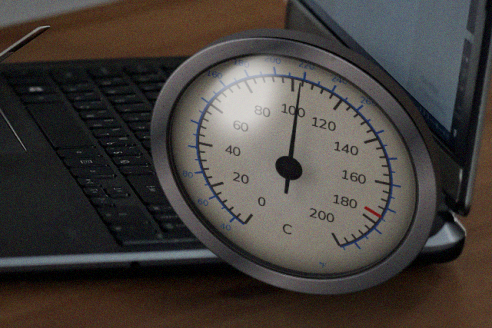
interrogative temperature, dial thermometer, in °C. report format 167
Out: 104
